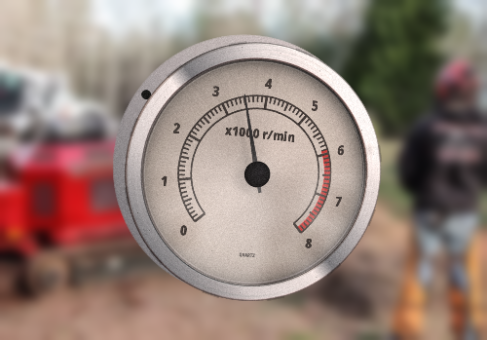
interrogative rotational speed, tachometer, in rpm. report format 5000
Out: 3500
